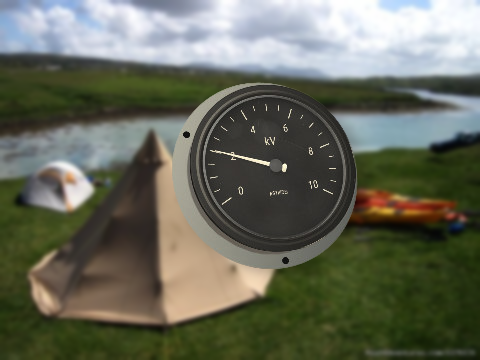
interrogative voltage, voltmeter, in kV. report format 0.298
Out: 2
